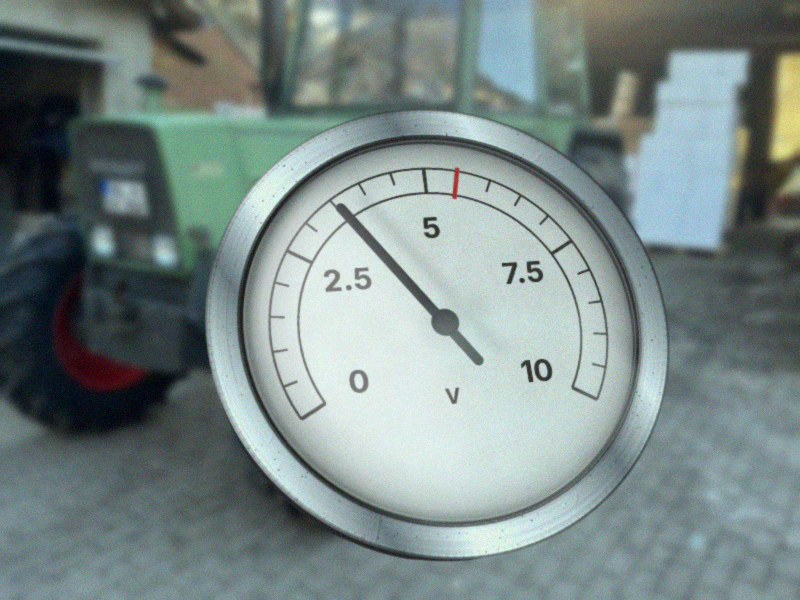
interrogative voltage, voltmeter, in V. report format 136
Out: 3.5
